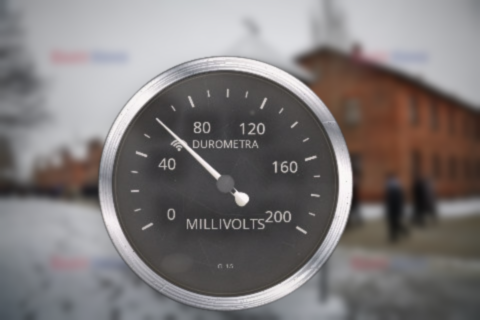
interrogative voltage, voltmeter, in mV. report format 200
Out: 60
